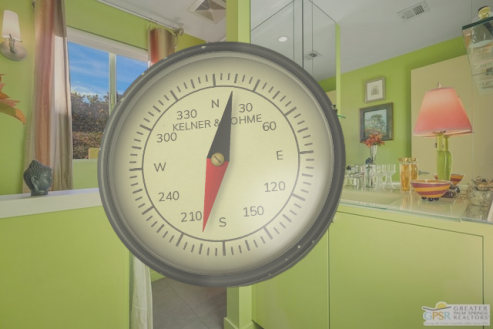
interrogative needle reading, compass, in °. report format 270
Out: 195
